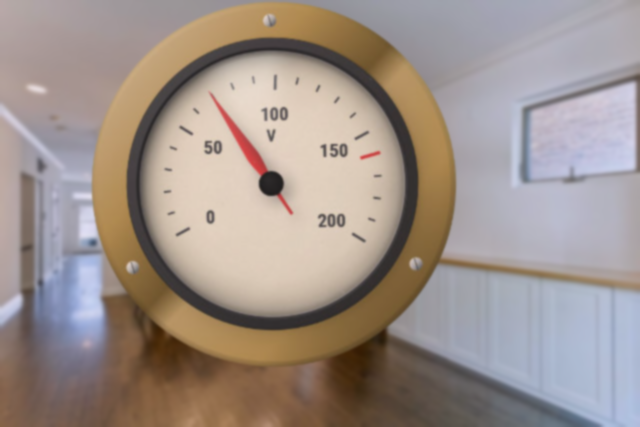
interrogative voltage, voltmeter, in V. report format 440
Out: 70
